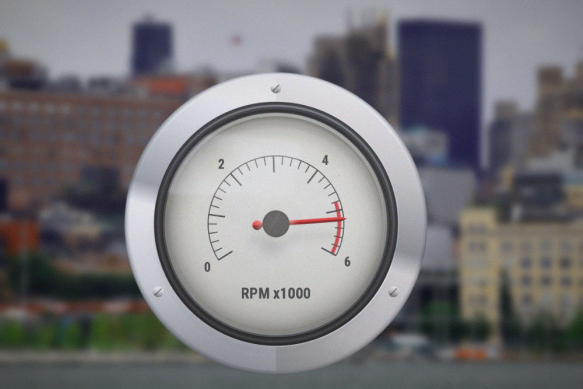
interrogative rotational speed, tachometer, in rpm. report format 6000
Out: 5200
